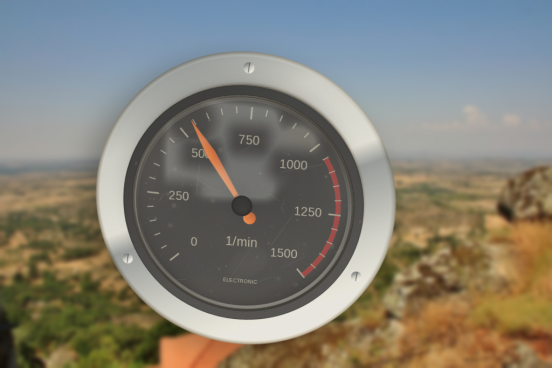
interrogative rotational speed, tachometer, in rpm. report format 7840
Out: 550
